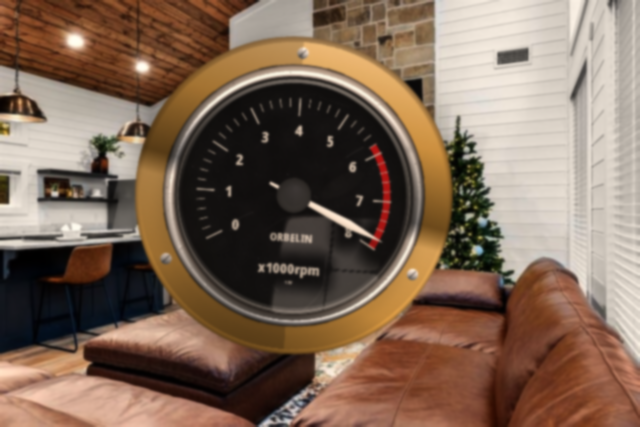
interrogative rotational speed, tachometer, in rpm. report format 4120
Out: 7800
